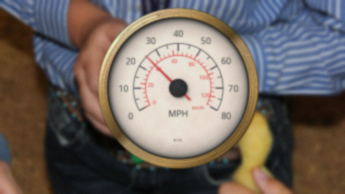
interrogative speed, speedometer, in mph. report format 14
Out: 25
